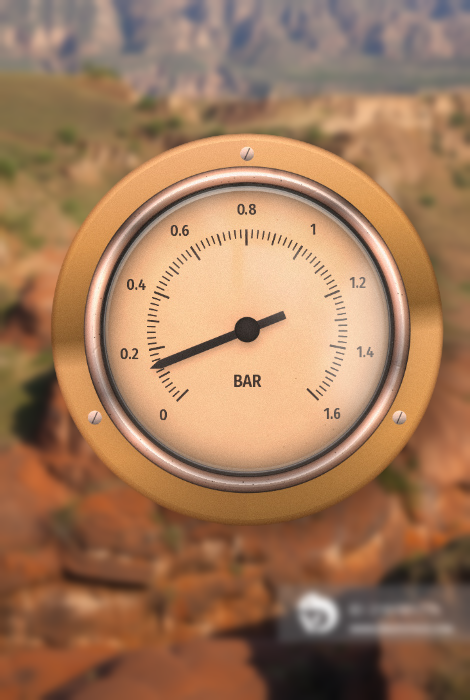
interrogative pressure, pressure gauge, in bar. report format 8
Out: 0.14
